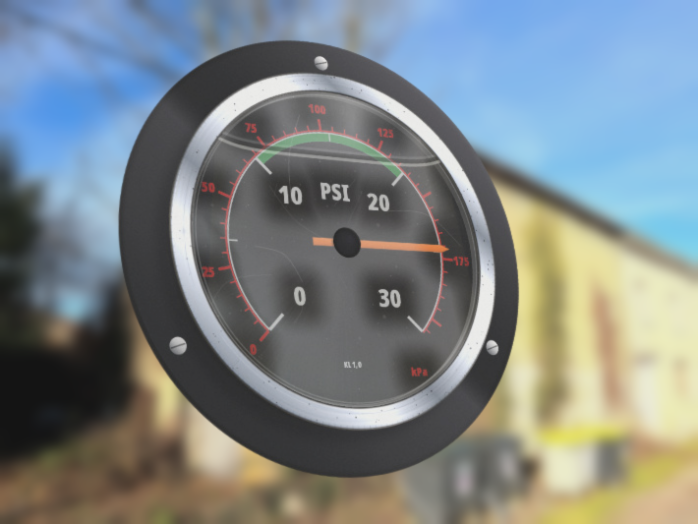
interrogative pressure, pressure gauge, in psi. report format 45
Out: 25
